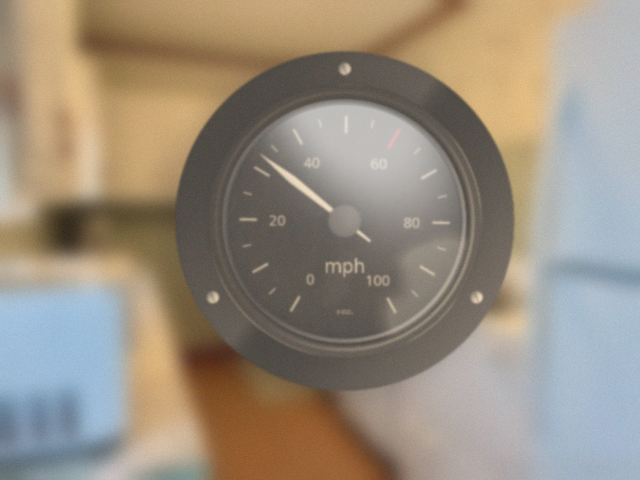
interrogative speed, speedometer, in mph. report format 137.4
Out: 32.5
